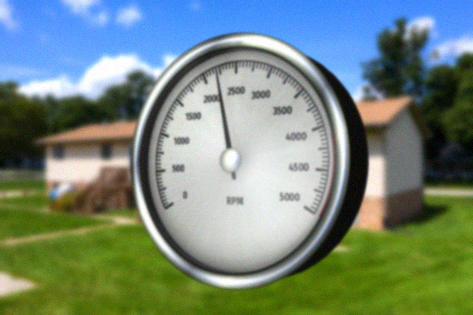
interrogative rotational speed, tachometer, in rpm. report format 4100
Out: 2250
